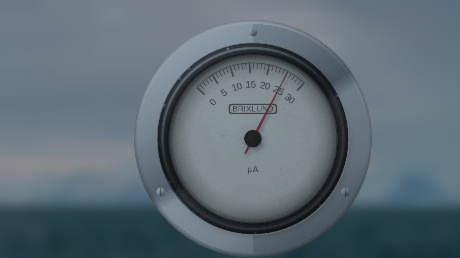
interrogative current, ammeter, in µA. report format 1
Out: 25
